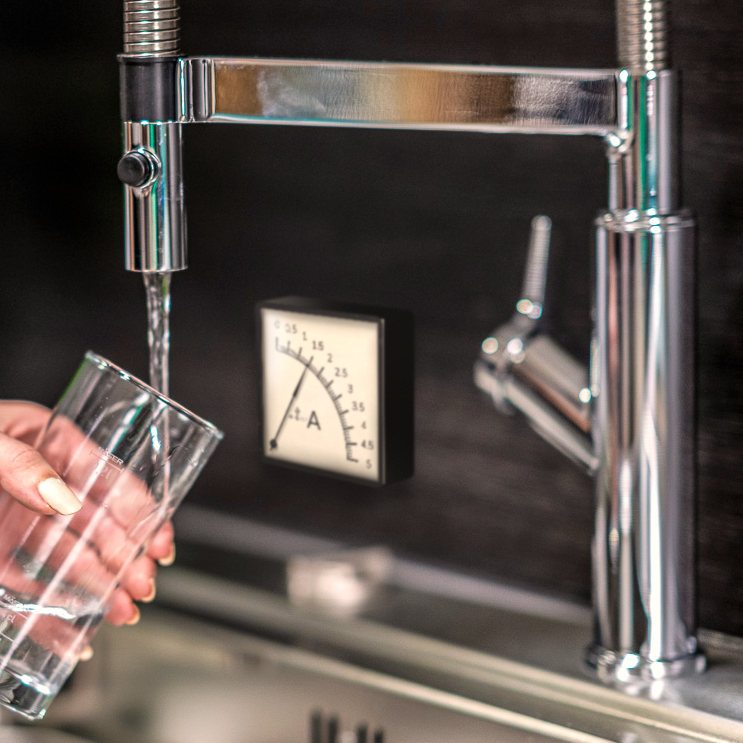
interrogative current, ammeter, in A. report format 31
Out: 1.5
